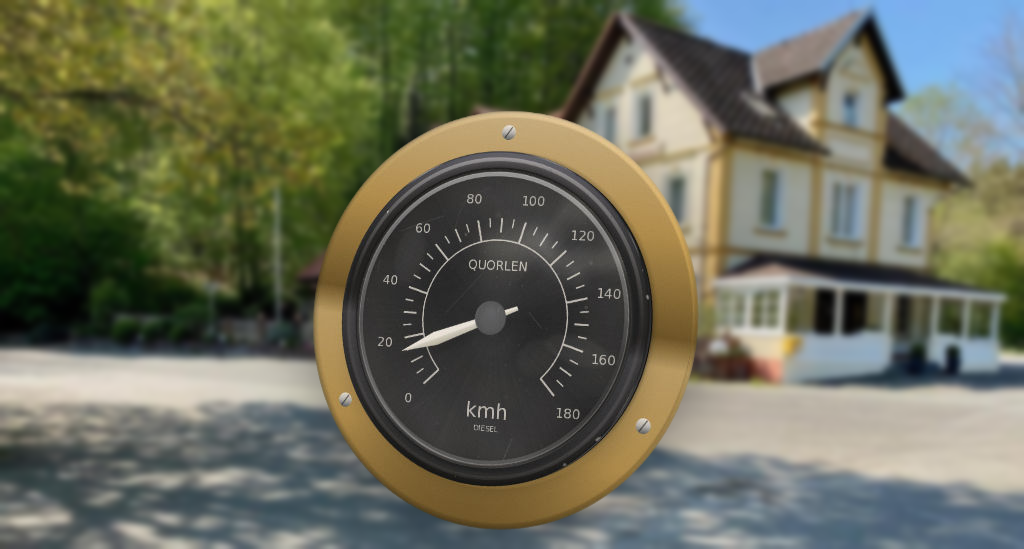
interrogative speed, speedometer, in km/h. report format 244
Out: 15
